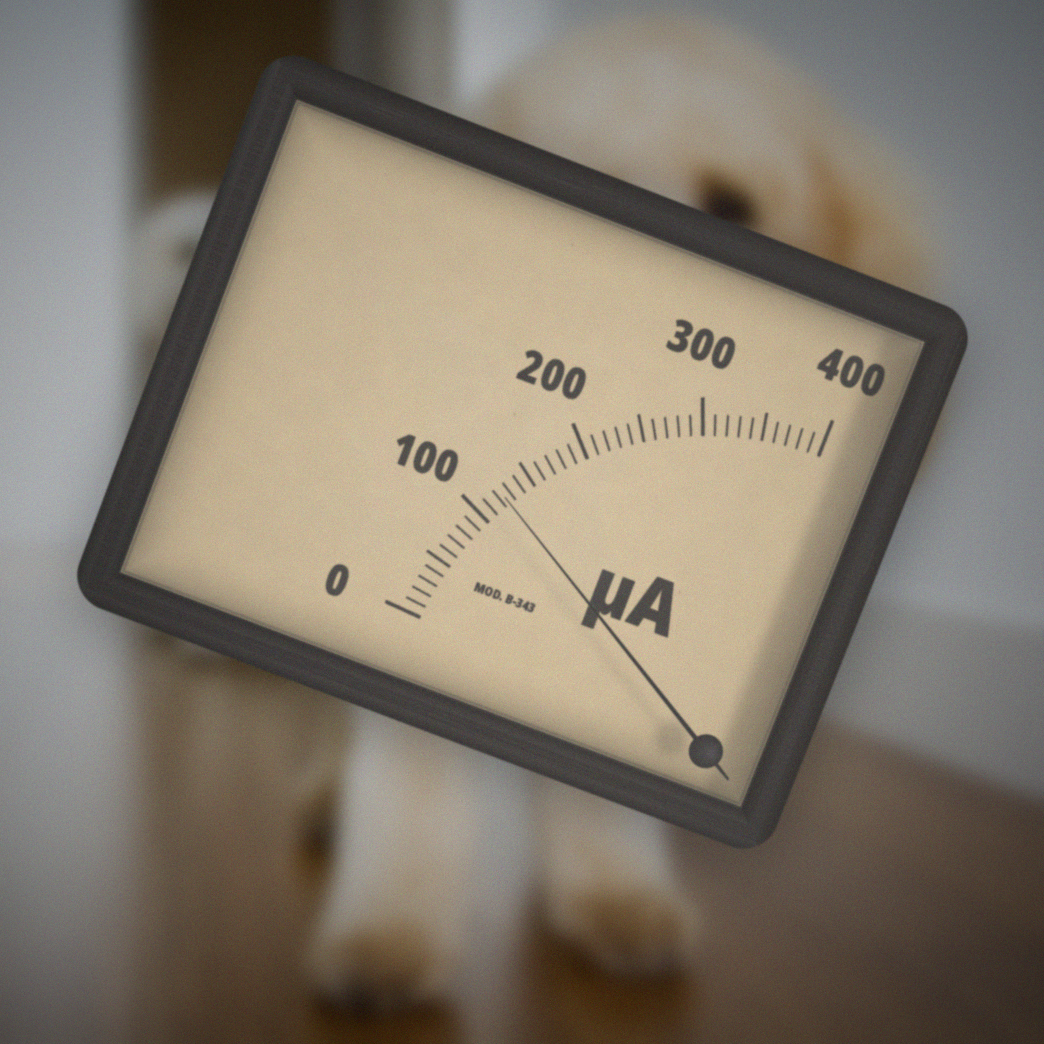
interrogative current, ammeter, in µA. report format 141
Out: 125
